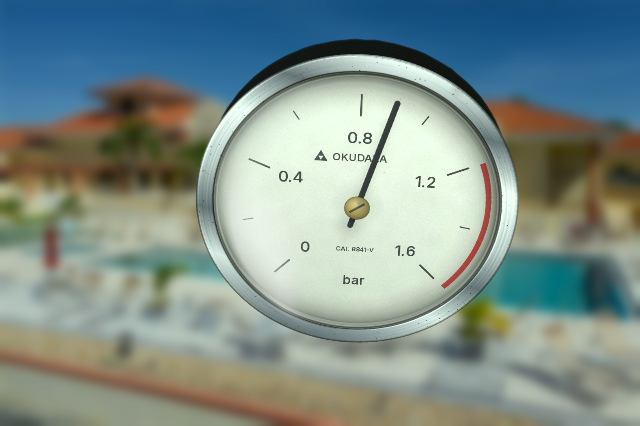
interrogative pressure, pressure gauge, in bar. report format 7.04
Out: 0.9
